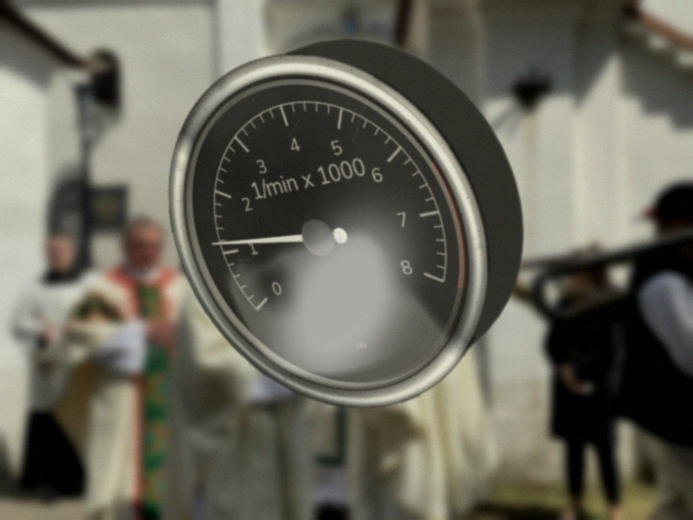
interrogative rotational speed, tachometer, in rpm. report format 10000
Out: 1200
